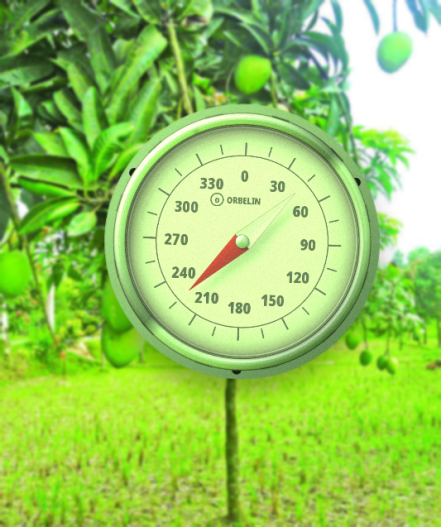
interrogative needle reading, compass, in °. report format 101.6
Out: 225
